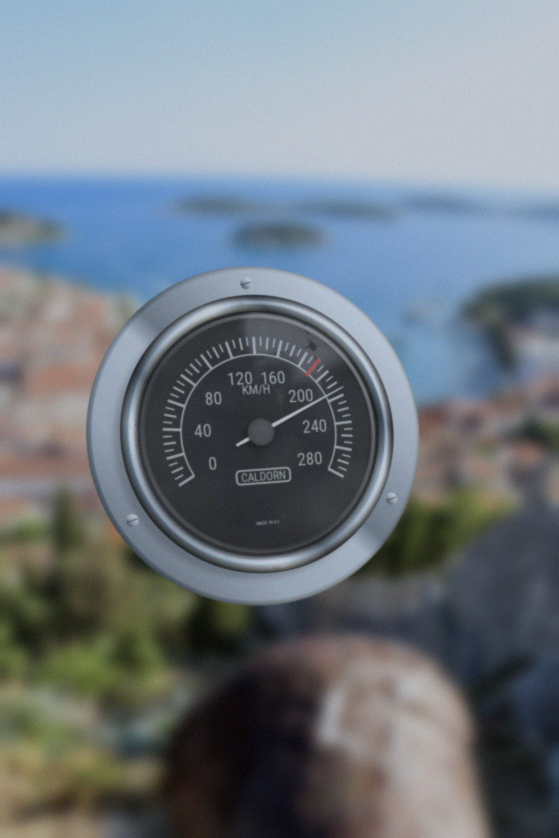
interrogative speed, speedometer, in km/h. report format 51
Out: 215
